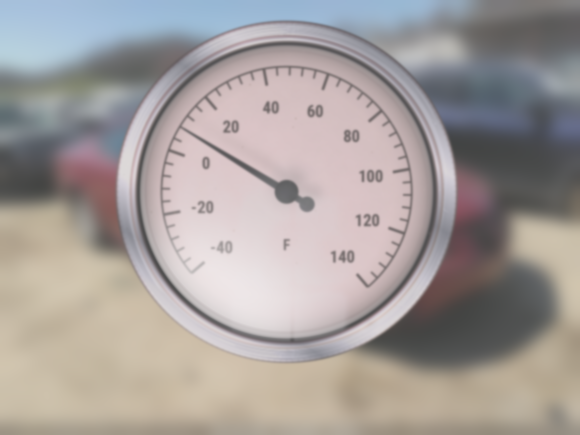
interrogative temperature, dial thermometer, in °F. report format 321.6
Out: 8
